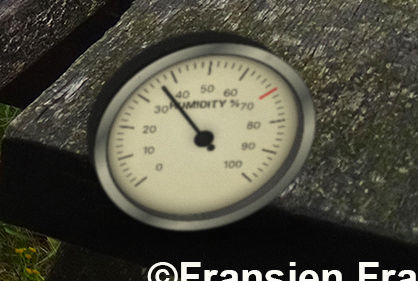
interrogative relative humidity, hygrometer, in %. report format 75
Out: 36
